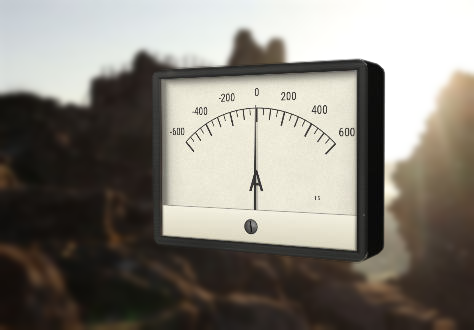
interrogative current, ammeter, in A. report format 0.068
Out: 0
